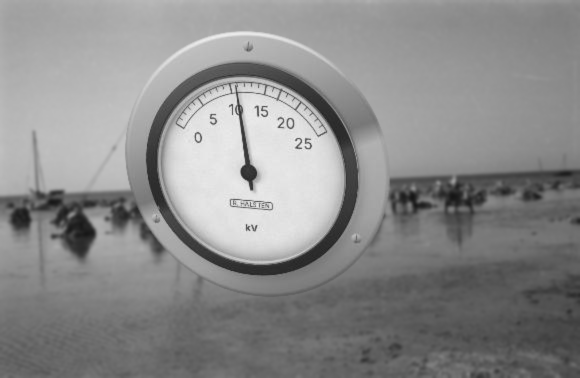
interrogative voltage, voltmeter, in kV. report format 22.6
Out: 11
